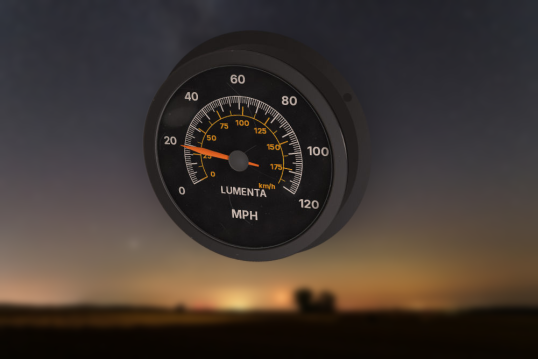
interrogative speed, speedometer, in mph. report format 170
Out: 20
